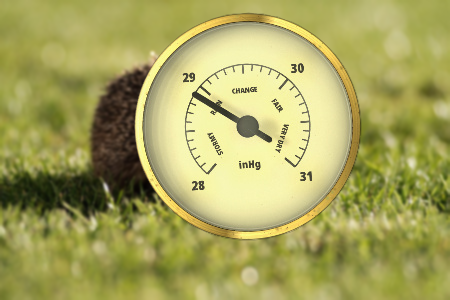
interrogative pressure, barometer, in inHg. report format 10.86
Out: 28.9
